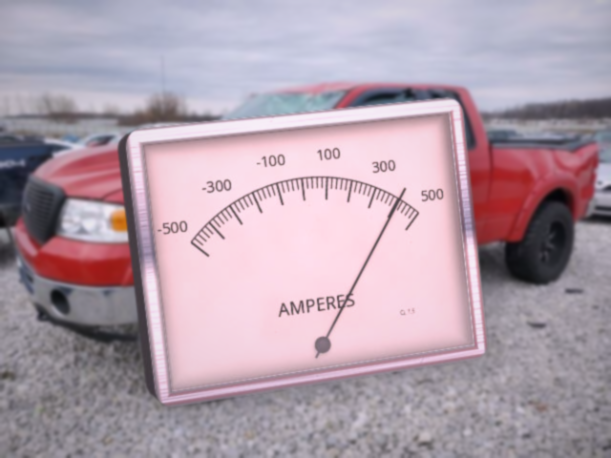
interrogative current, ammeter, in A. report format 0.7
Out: 400
